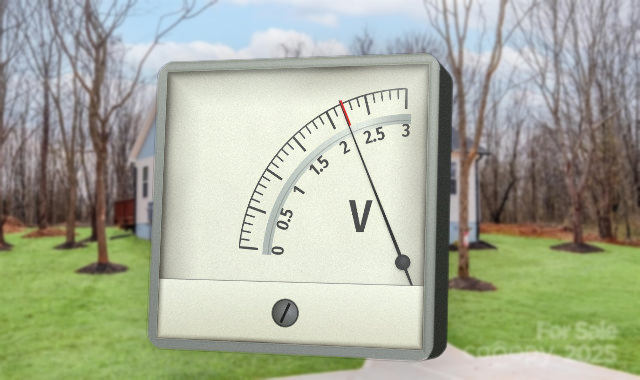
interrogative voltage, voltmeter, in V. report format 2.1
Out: 2.2
